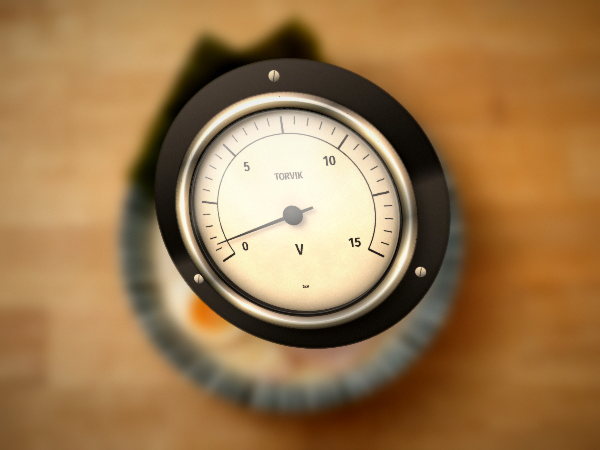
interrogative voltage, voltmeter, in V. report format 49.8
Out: 0.75
